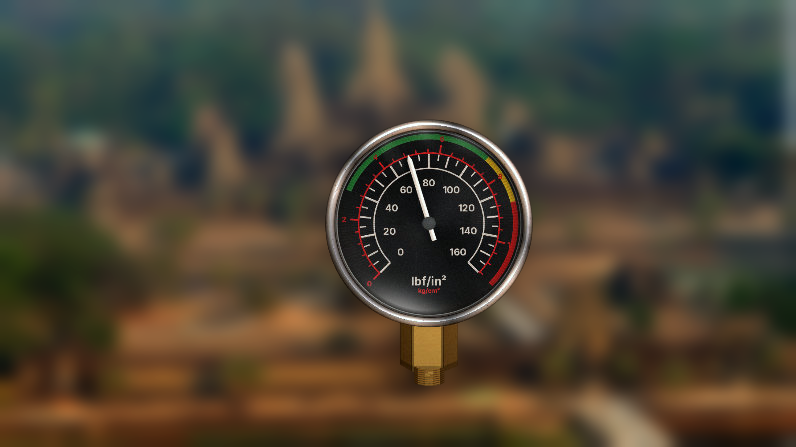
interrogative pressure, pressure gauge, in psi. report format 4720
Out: 70
